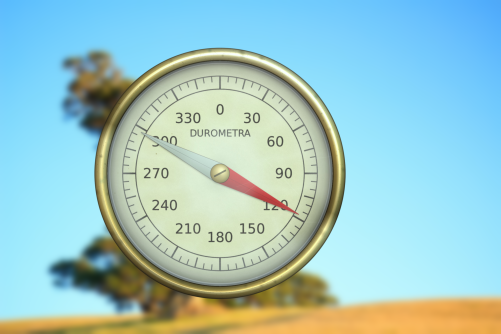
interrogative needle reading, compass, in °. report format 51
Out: 117.5
